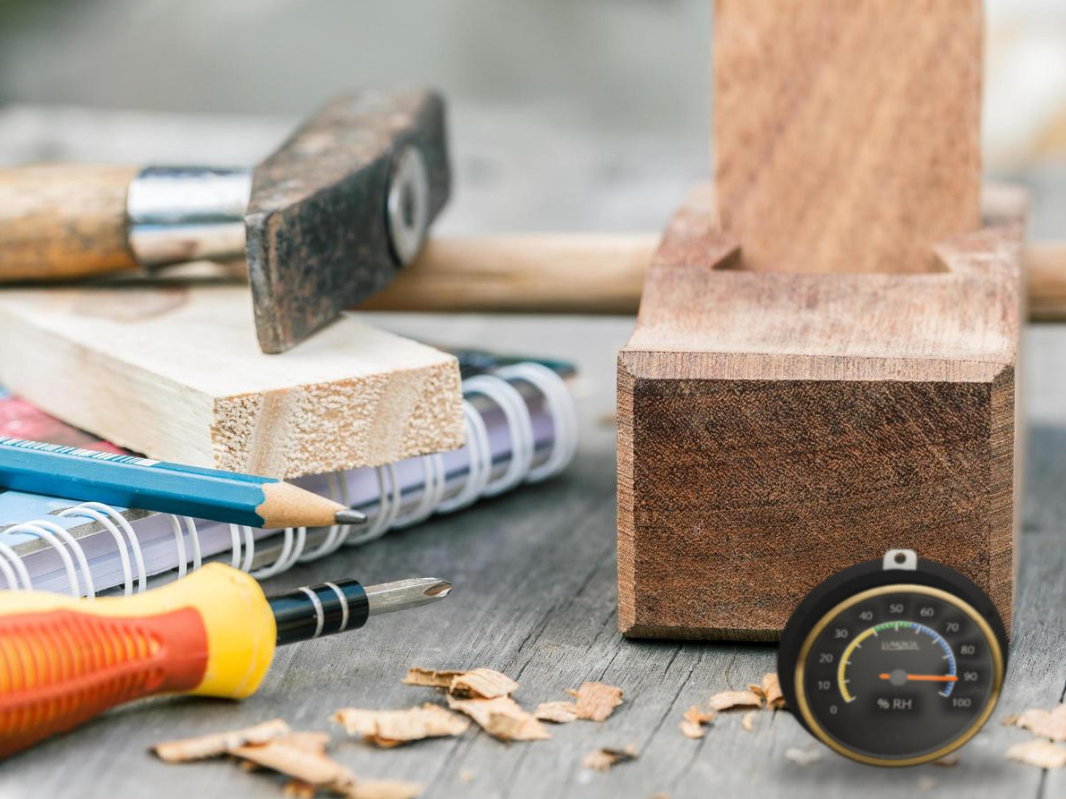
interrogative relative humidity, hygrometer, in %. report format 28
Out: 90
